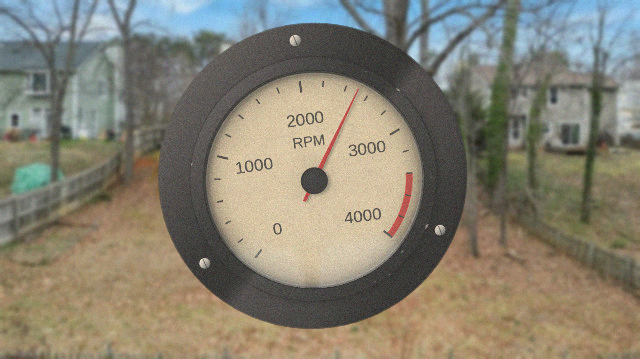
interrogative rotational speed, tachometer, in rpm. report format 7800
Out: 2500
